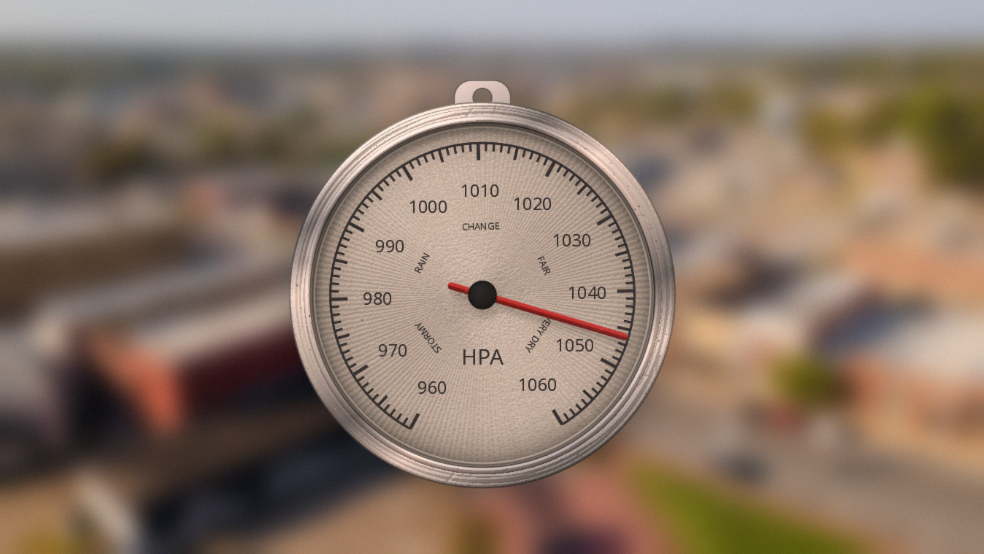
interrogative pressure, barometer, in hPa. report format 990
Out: 1046
